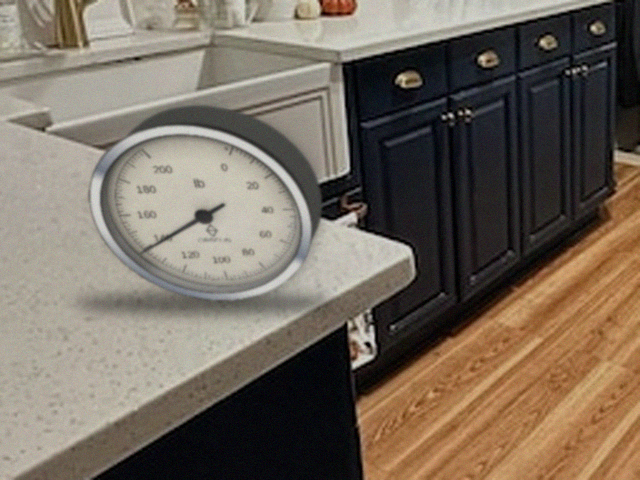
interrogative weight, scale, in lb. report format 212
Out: 140
